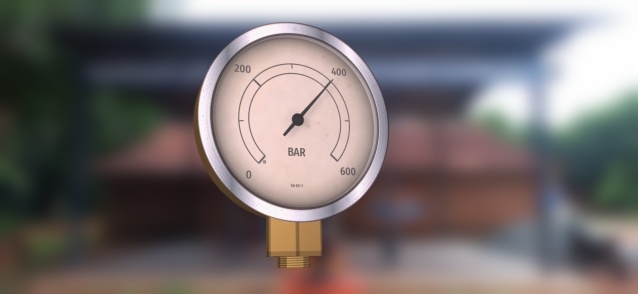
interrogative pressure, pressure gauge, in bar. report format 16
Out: 400
